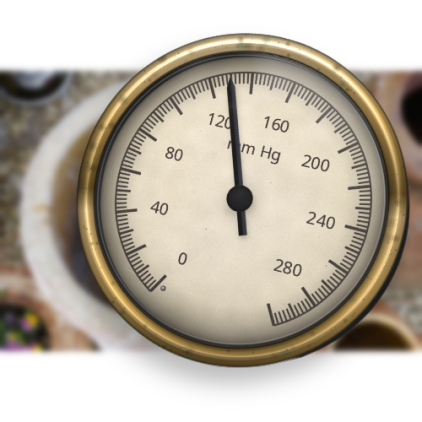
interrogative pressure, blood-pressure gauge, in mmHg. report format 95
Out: 130
